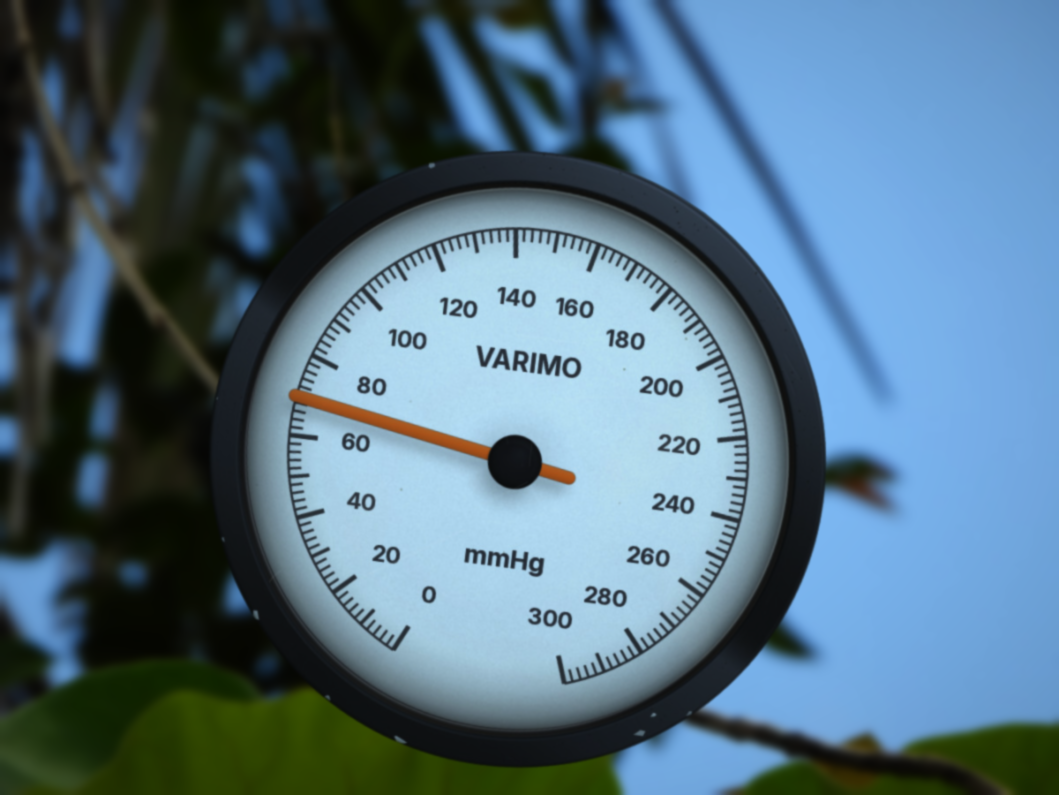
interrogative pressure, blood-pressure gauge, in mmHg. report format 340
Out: 70
